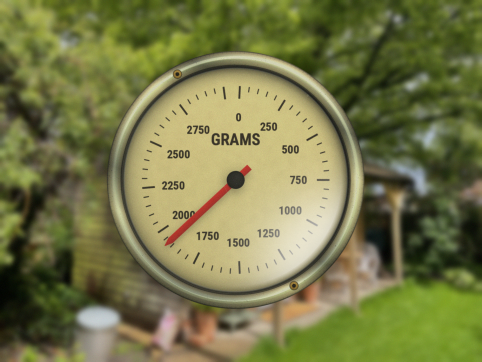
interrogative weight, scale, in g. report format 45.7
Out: 1925
